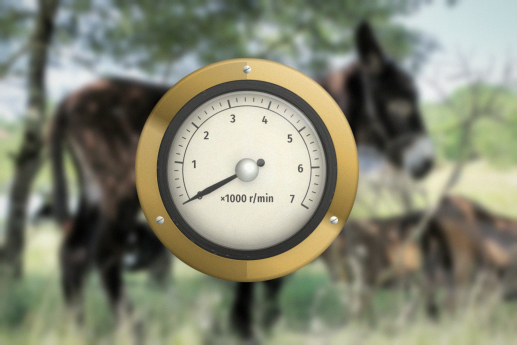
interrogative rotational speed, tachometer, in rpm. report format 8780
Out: 0
